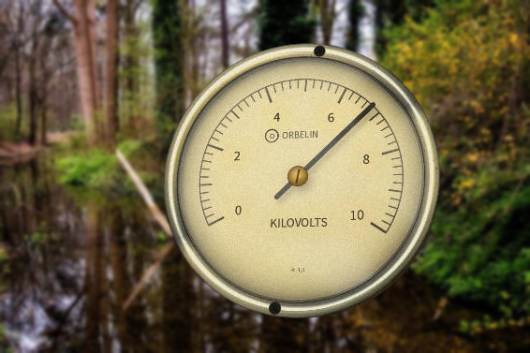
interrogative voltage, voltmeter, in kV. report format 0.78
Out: 6.8
